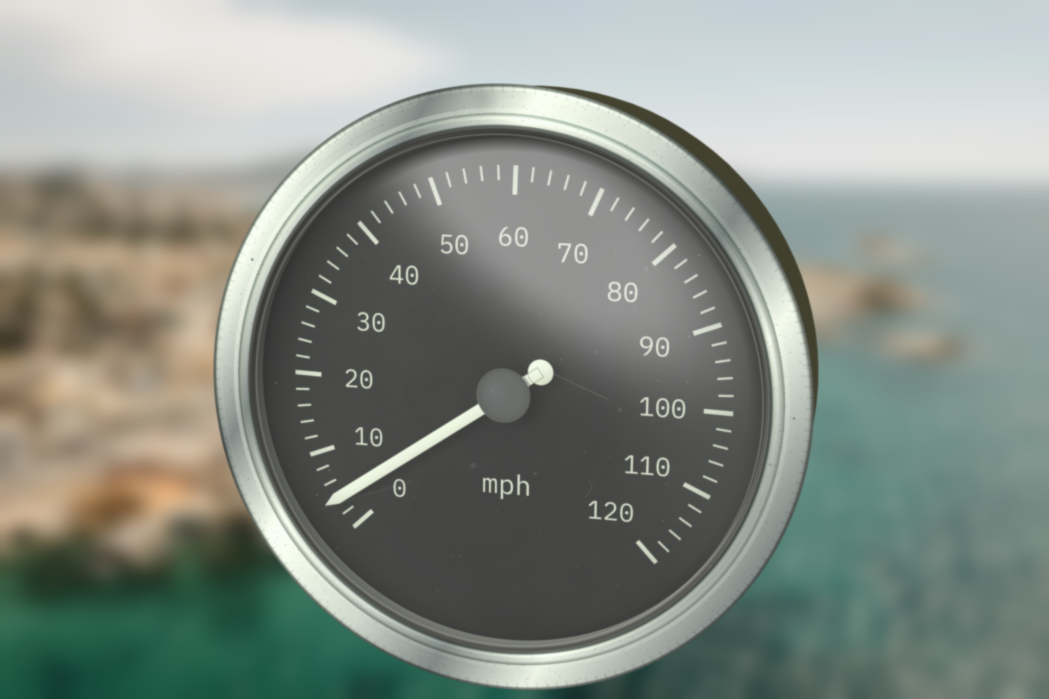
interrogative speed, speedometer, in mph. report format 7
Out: 4
